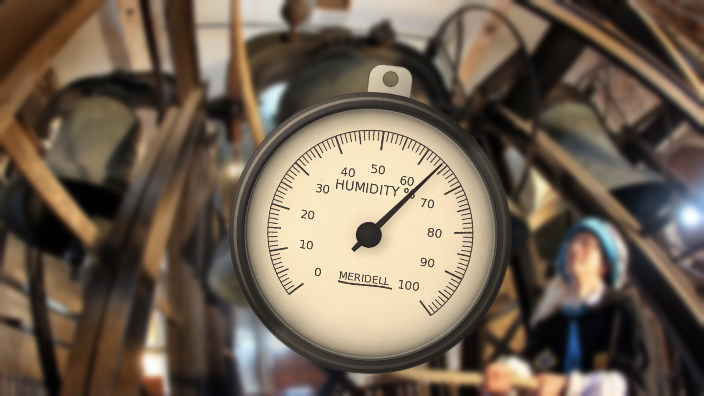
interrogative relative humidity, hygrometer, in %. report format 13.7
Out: 64
